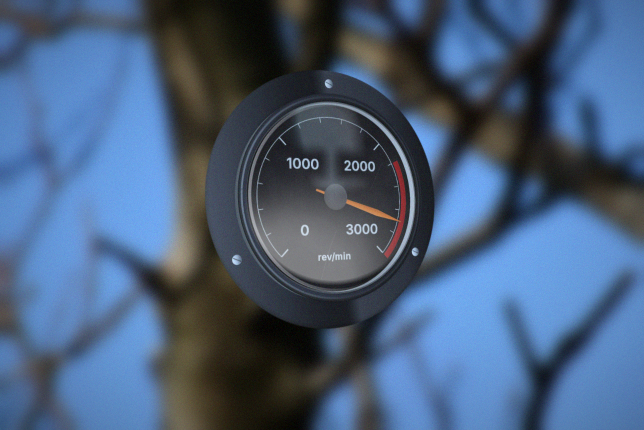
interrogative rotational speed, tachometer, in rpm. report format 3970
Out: 2700
